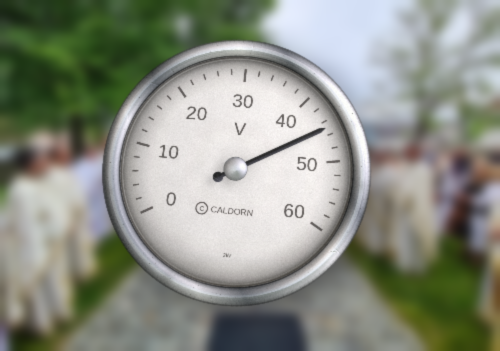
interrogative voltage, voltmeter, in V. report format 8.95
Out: 45
